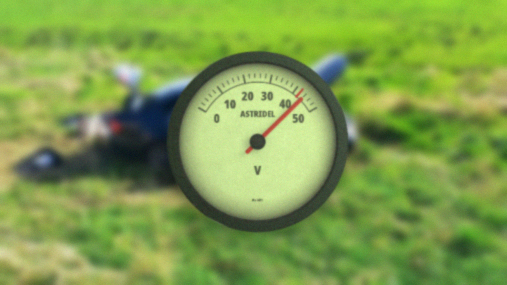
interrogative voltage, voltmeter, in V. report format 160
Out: 44
